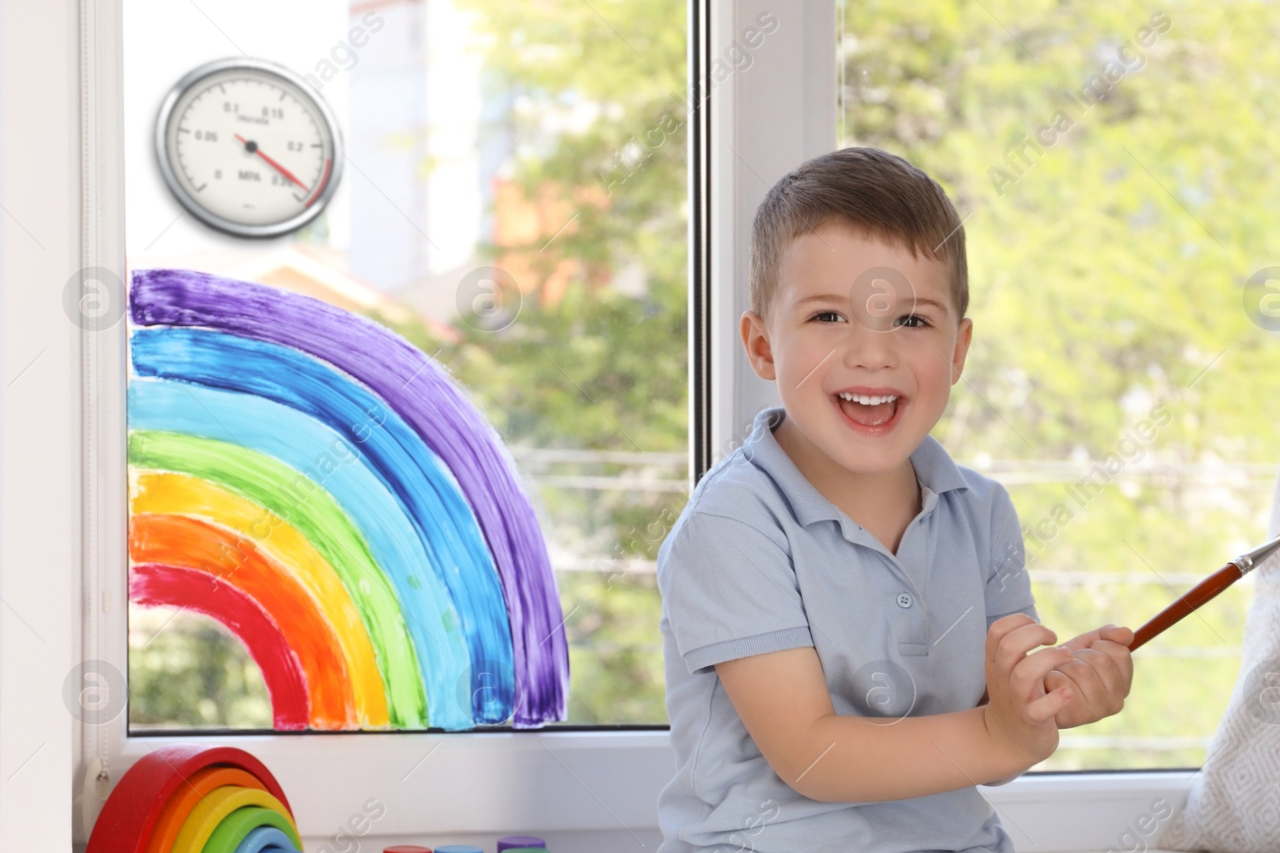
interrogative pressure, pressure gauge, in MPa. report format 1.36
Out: 0.24
